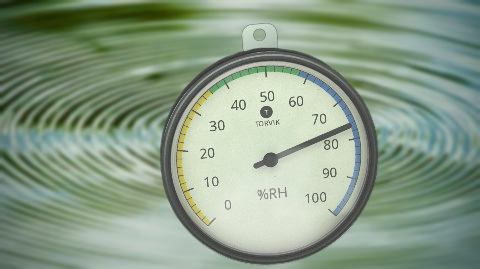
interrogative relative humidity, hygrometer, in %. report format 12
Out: 76
